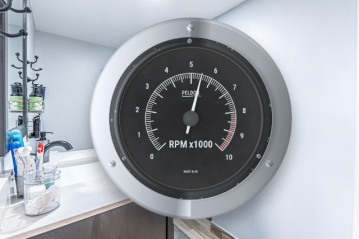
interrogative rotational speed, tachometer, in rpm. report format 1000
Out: 5500
